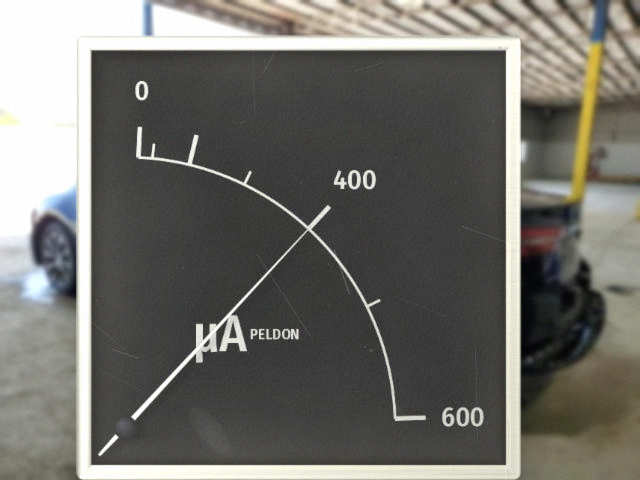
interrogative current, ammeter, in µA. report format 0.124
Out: 400
